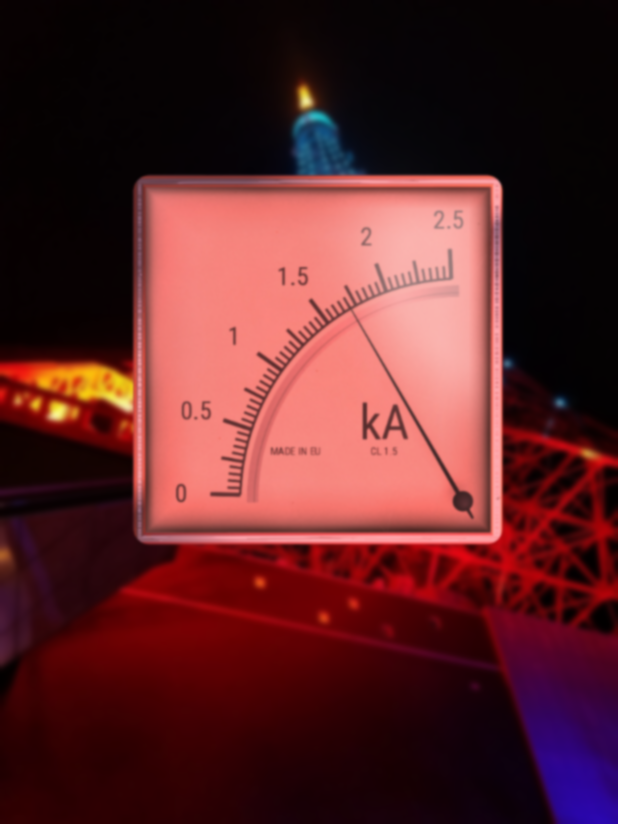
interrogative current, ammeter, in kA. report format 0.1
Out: 1.7
